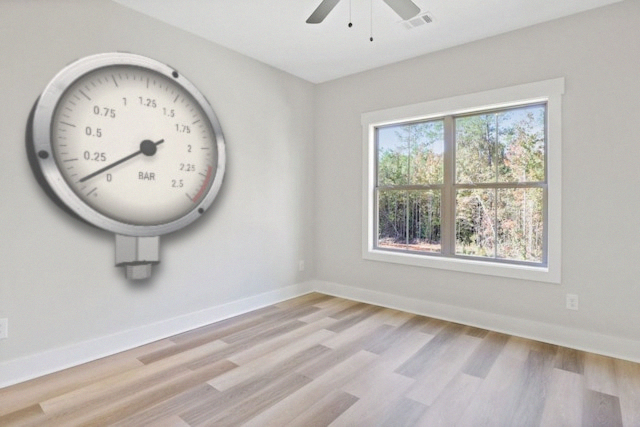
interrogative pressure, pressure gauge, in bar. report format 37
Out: 0.1
